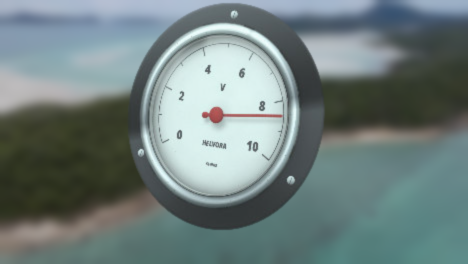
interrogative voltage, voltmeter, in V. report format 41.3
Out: 8.5
